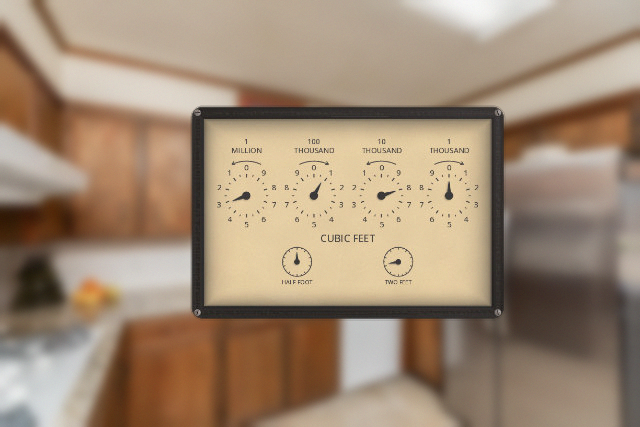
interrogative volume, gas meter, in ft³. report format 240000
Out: 308000
